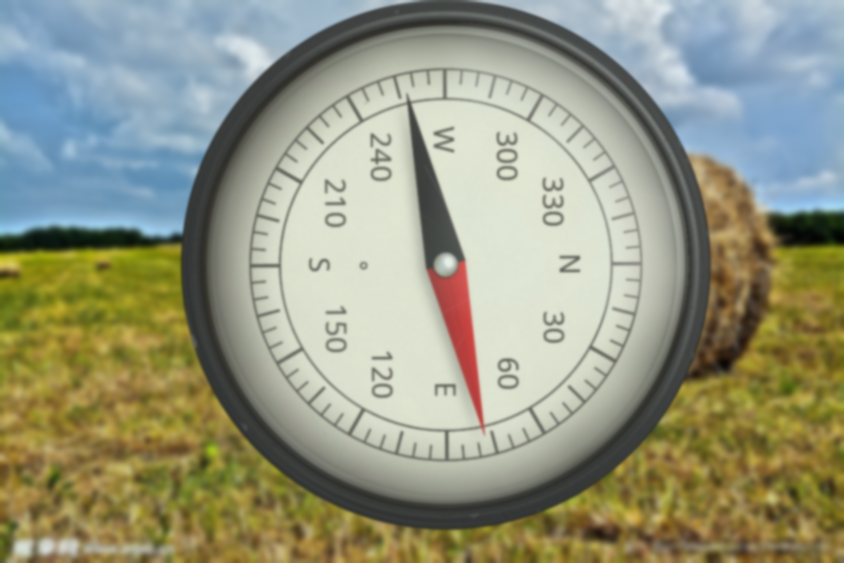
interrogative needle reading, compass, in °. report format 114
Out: 77.5
